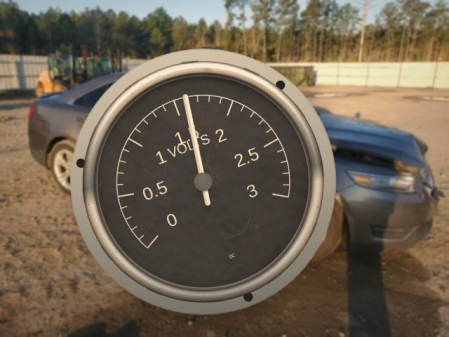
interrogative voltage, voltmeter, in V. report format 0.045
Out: 1.6
